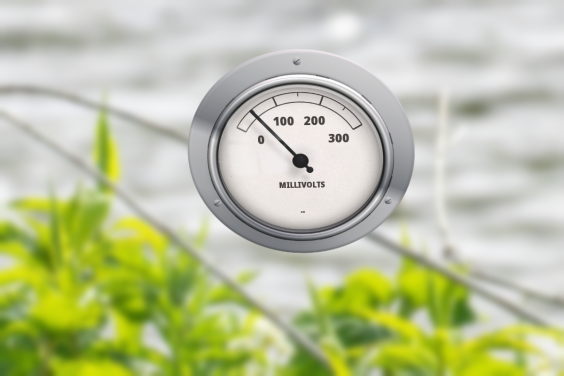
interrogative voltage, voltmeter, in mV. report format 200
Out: 50
